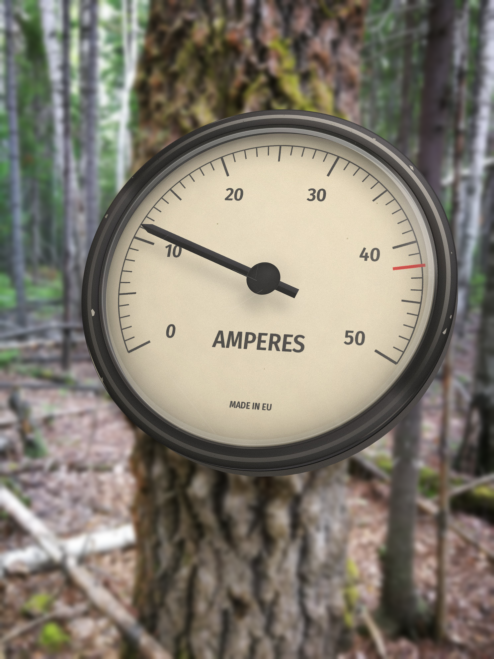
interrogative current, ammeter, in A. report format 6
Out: 11
